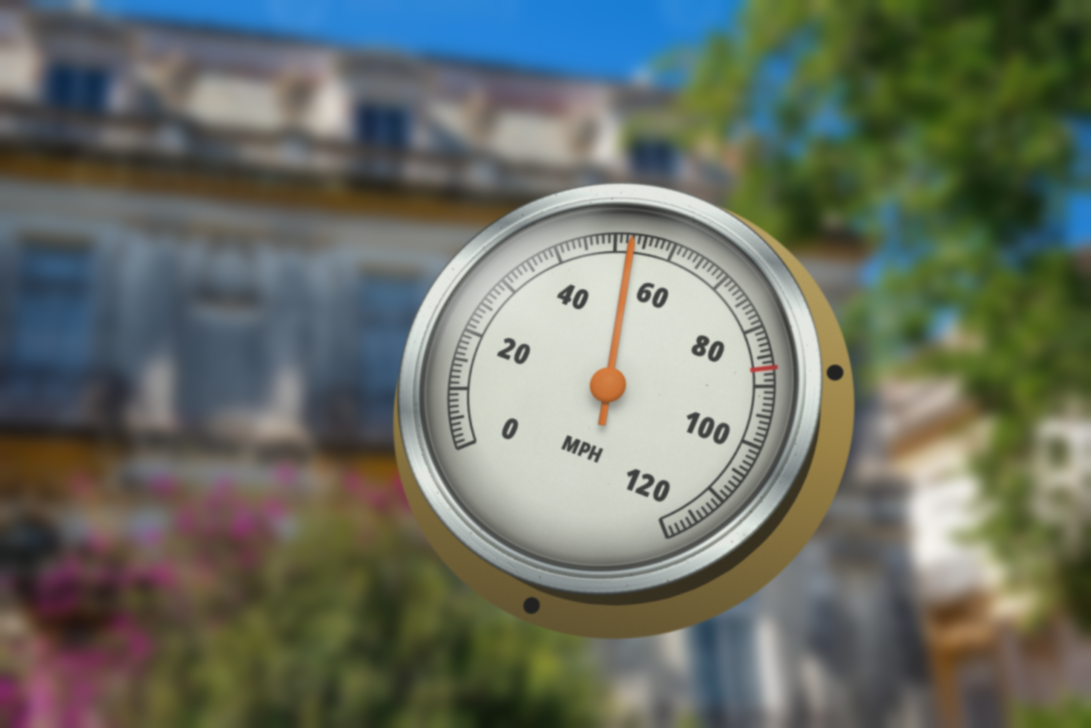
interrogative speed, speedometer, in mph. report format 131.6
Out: 53
